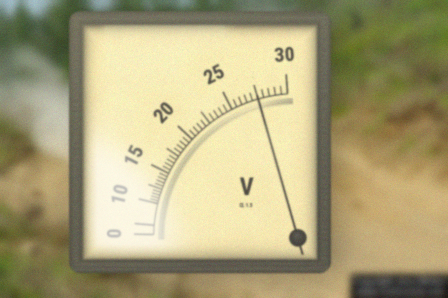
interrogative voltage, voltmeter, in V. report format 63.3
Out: 27.5
